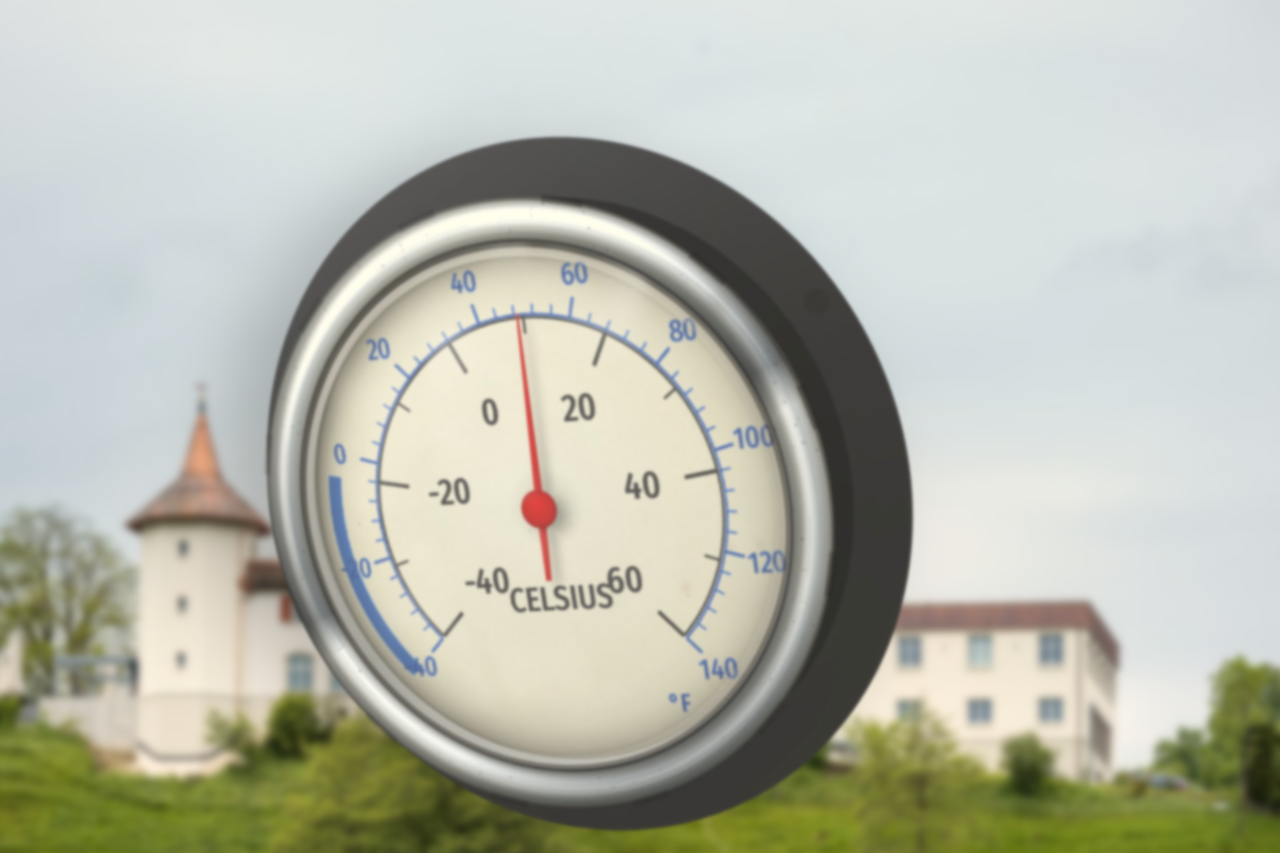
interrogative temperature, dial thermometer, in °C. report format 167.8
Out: 10
